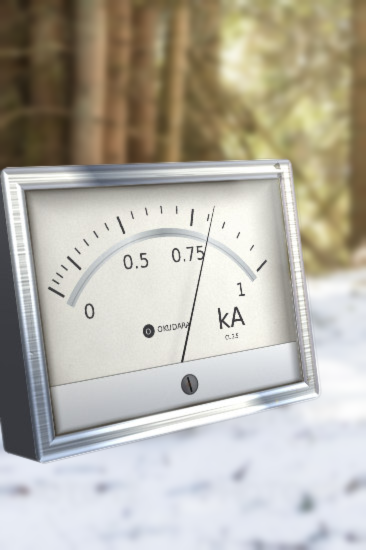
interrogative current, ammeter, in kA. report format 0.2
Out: 0.8
